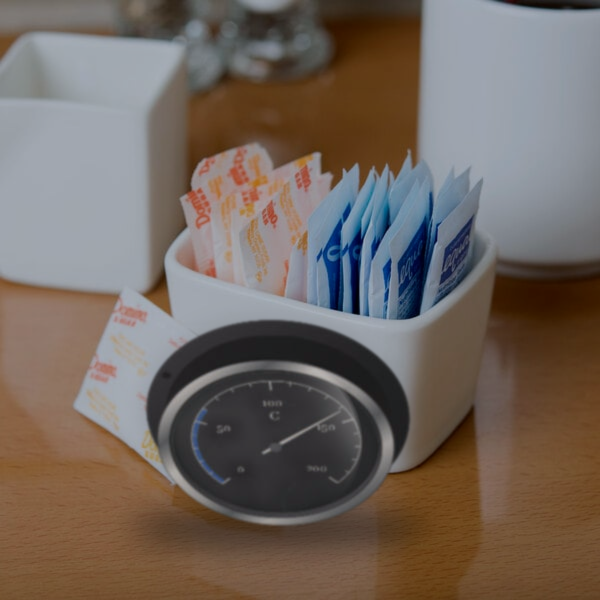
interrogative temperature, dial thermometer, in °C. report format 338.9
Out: 140
